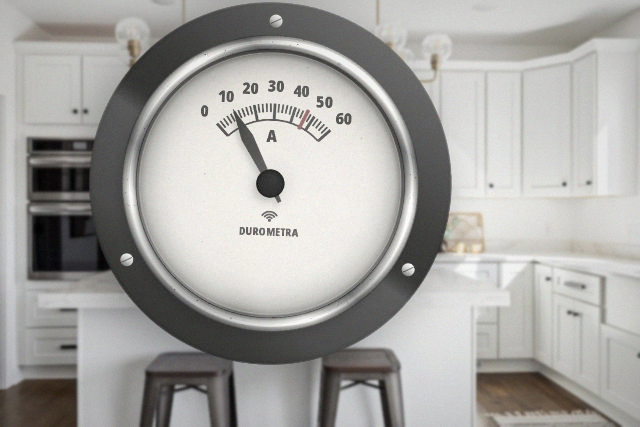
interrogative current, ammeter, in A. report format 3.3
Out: 10
